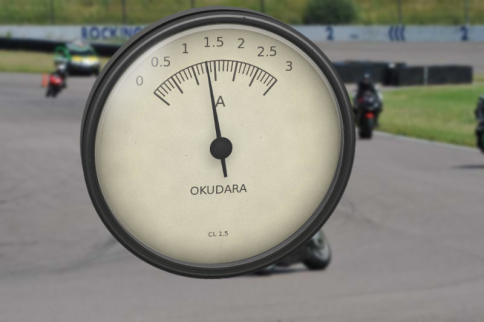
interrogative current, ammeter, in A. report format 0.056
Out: 1.3
